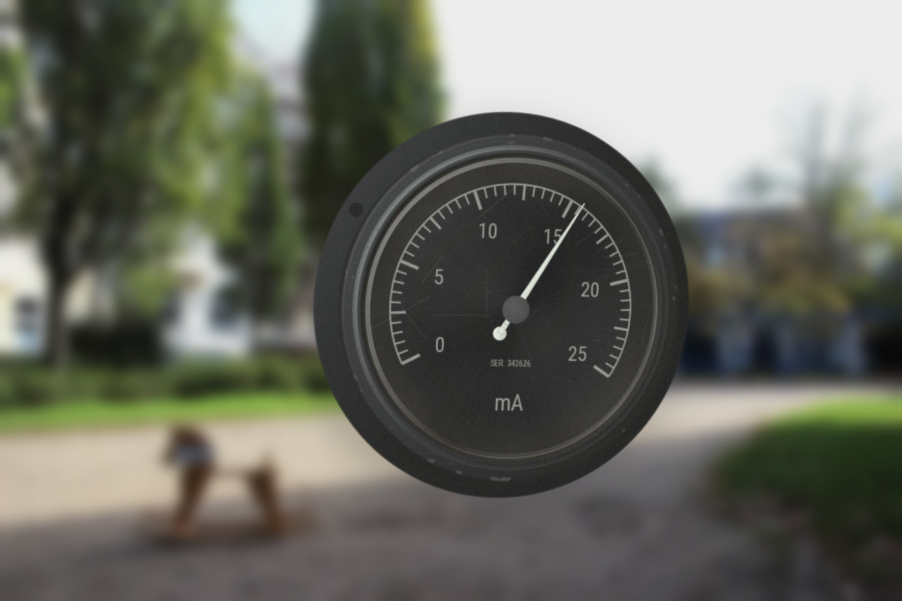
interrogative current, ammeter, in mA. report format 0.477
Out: 15.5
